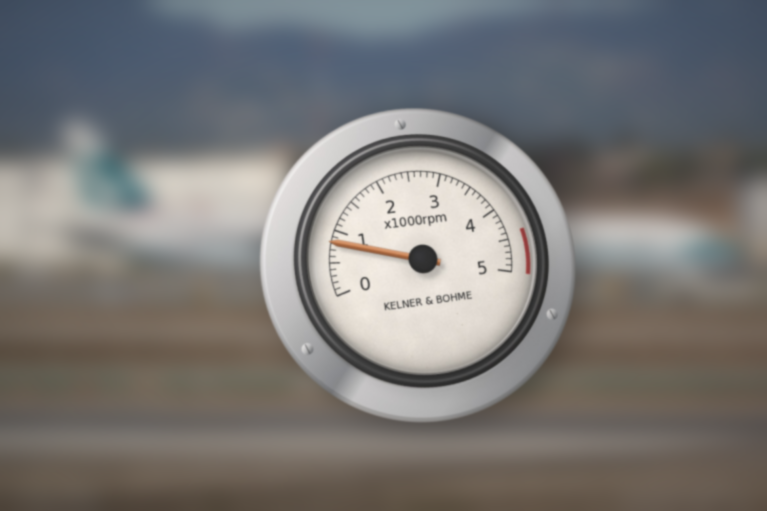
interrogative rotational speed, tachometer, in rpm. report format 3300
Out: 800
